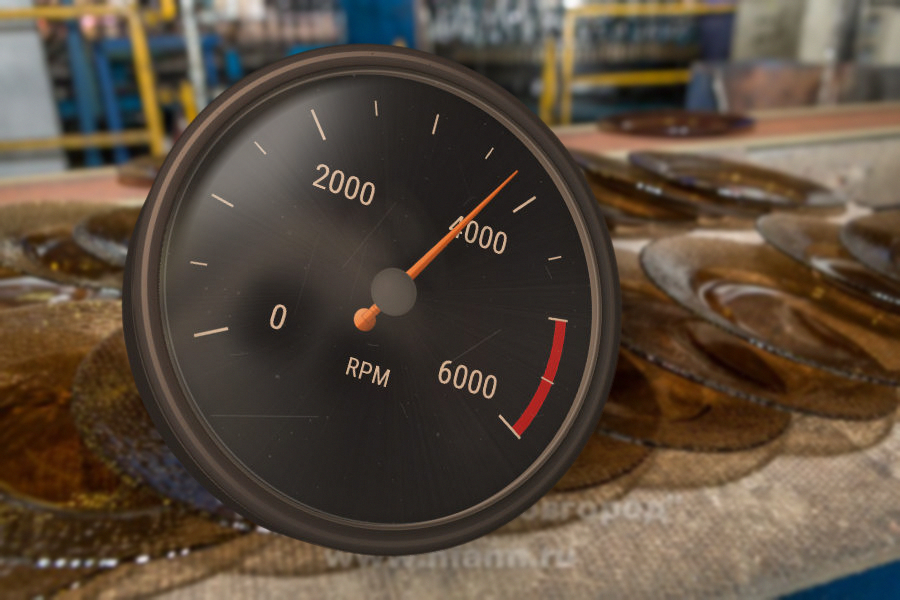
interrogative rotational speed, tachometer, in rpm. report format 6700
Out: 3750
